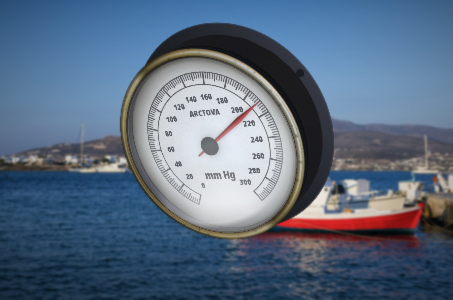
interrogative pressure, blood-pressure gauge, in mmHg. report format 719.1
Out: 210
